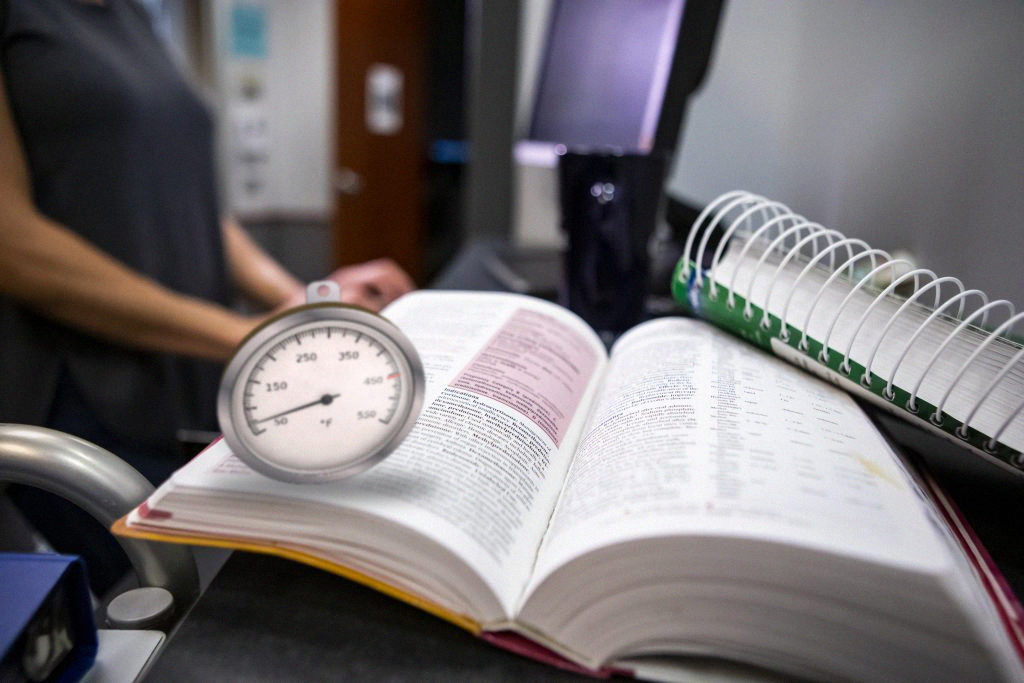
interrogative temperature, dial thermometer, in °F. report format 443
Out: 75
